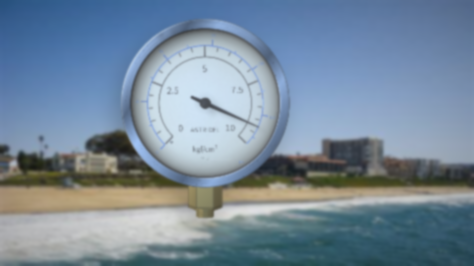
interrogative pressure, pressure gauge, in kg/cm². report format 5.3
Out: 9.25
